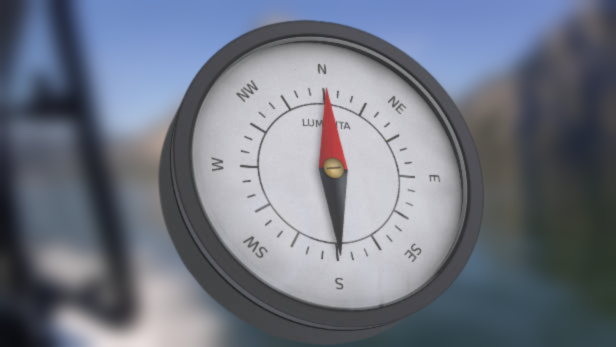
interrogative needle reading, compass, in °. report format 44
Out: 0
